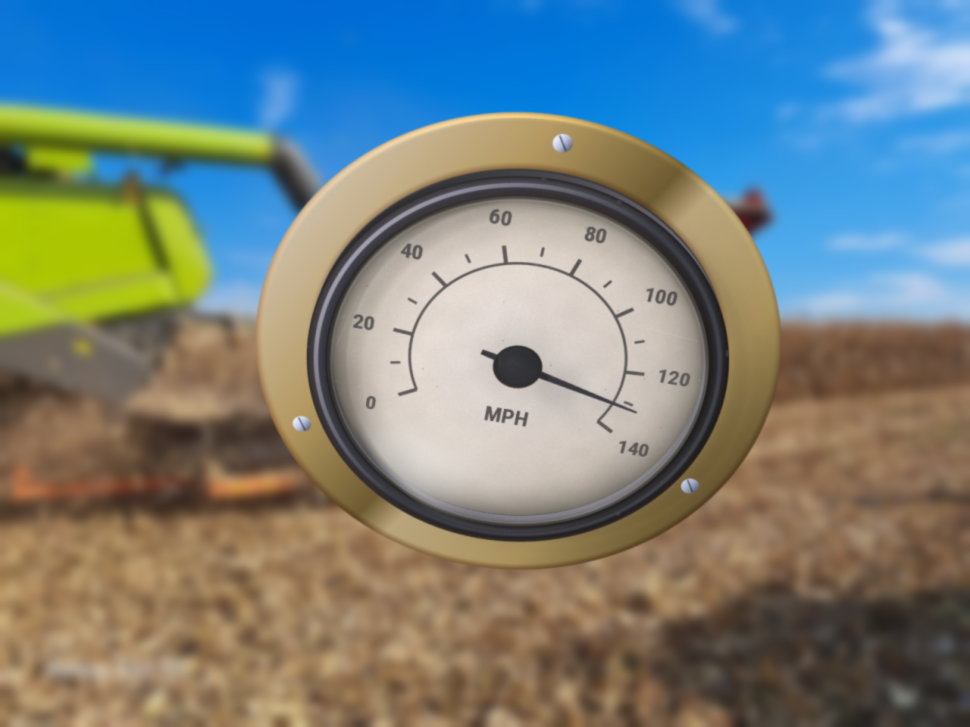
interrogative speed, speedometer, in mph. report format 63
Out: 130
